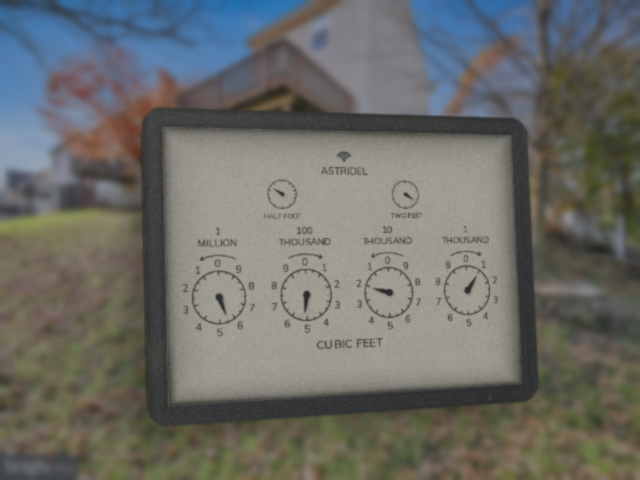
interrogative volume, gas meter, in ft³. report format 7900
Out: 552100
